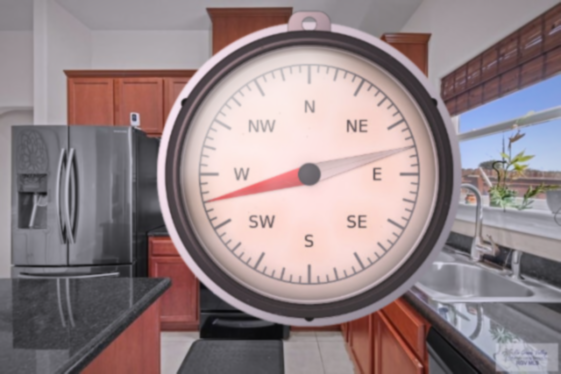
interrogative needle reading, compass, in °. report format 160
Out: 255
